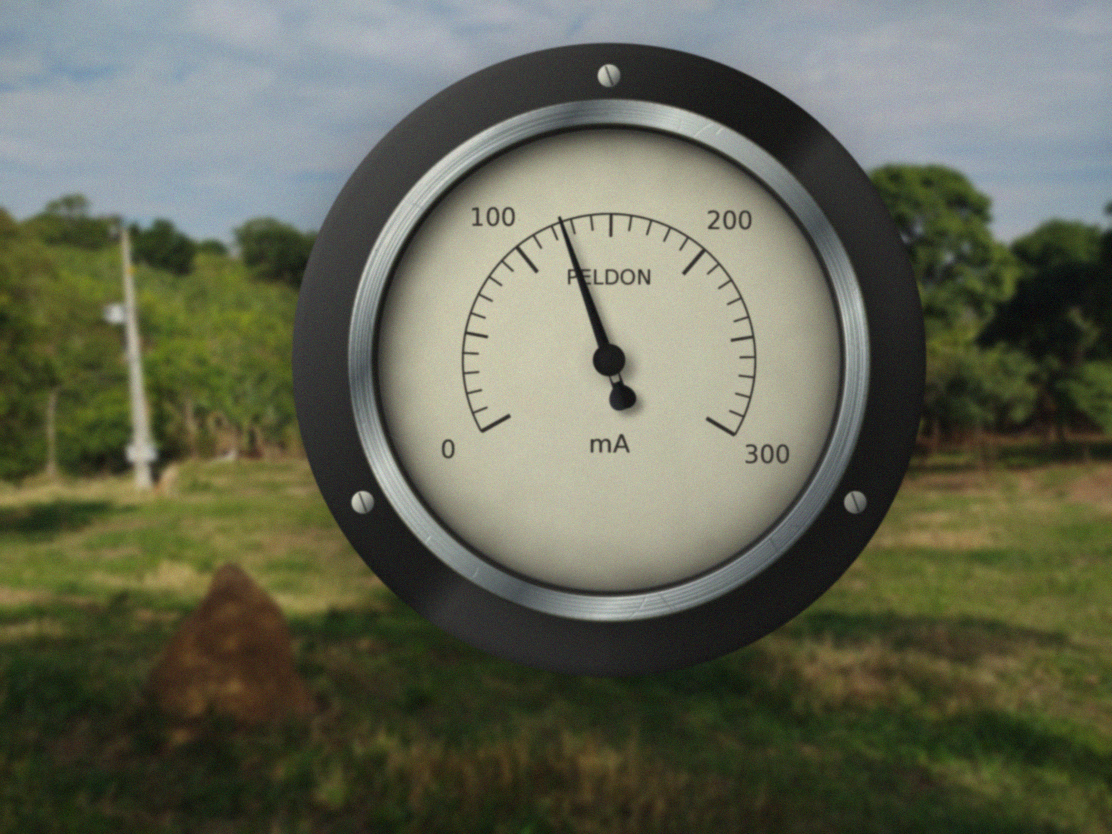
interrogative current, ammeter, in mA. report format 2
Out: 125
